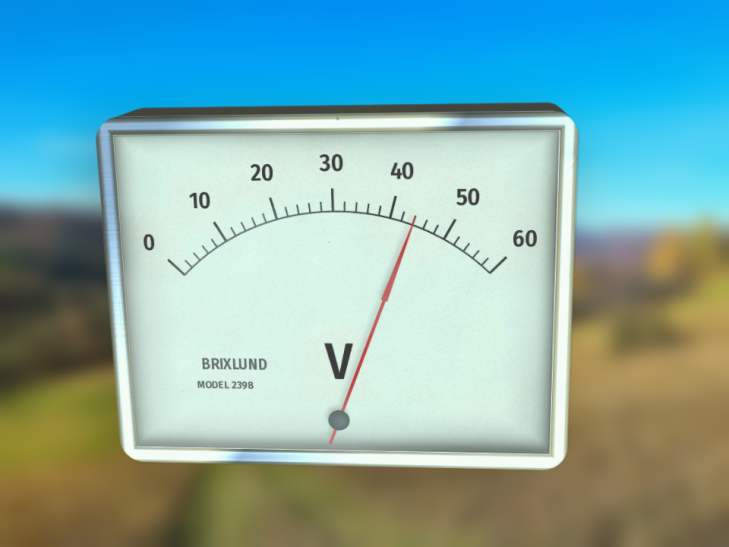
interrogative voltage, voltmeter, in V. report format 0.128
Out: 44
